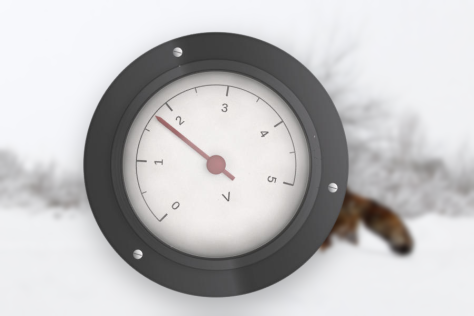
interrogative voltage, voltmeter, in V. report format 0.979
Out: 1.75
